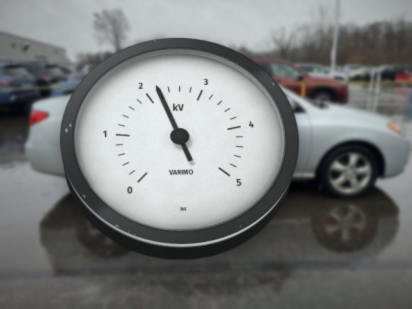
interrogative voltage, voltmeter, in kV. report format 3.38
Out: 2.2
